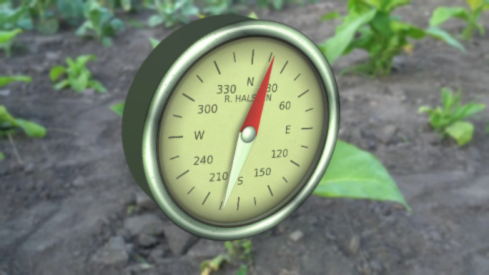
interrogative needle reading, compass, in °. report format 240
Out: 15
